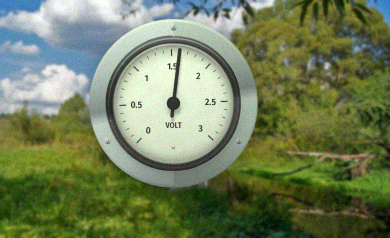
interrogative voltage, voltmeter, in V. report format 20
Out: 1.6
